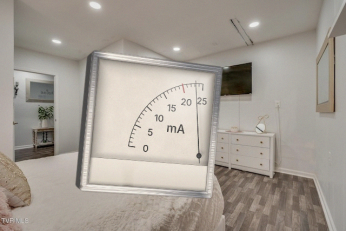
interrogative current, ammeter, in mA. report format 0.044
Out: 23
